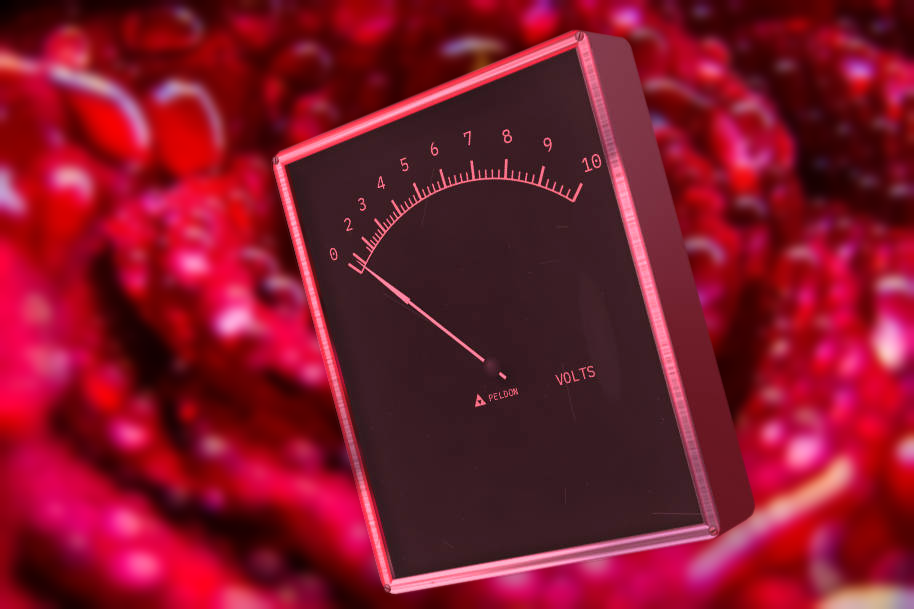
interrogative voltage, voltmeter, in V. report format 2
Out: 1
